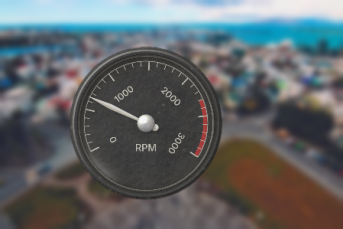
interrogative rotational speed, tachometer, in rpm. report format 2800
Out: 650
